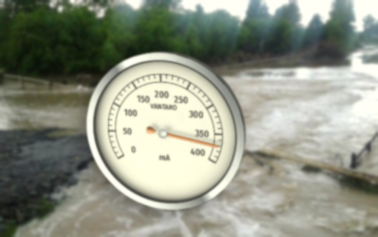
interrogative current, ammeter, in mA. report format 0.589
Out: 370
